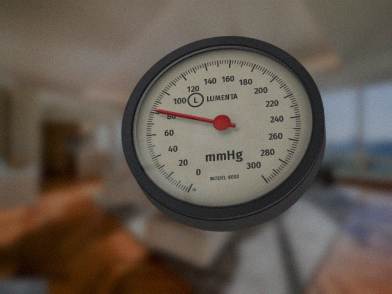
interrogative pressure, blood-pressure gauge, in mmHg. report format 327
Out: 80
